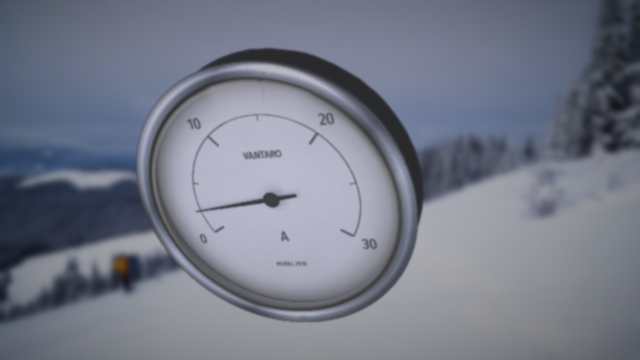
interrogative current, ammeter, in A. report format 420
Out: 2.5
